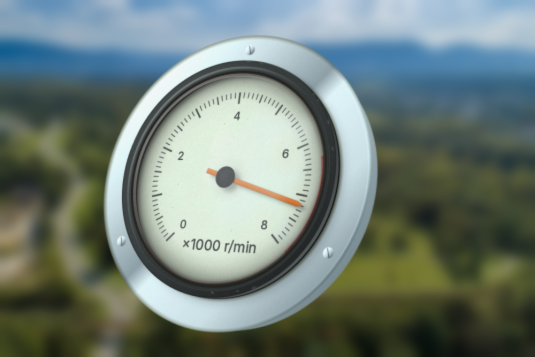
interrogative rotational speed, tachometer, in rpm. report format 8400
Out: 7200
